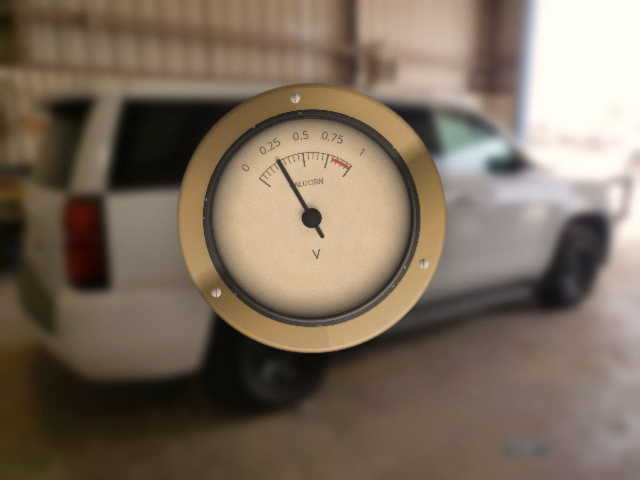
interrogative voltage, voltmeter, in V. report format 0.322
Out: 0.25
